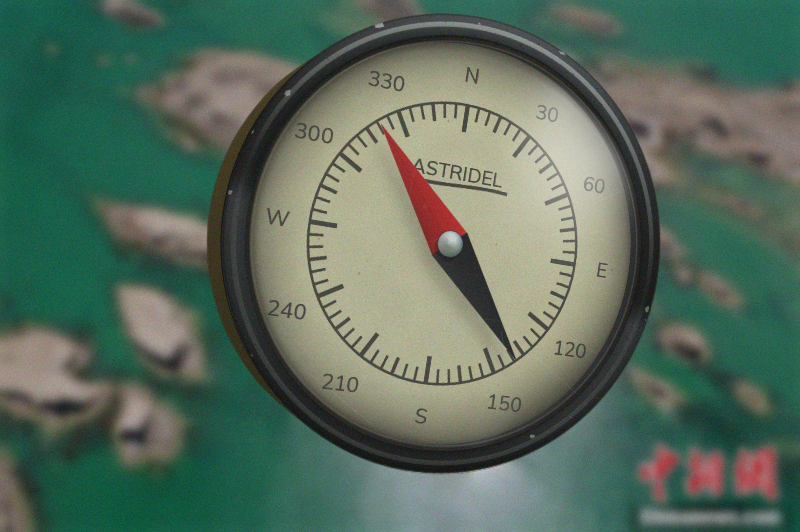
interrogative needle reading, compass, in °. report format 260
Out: 320
